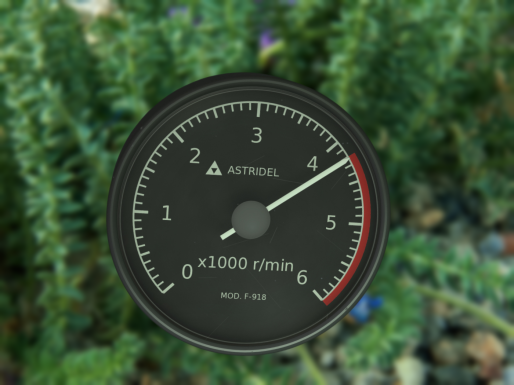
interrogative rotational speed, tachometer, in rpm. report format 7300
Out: 4200
